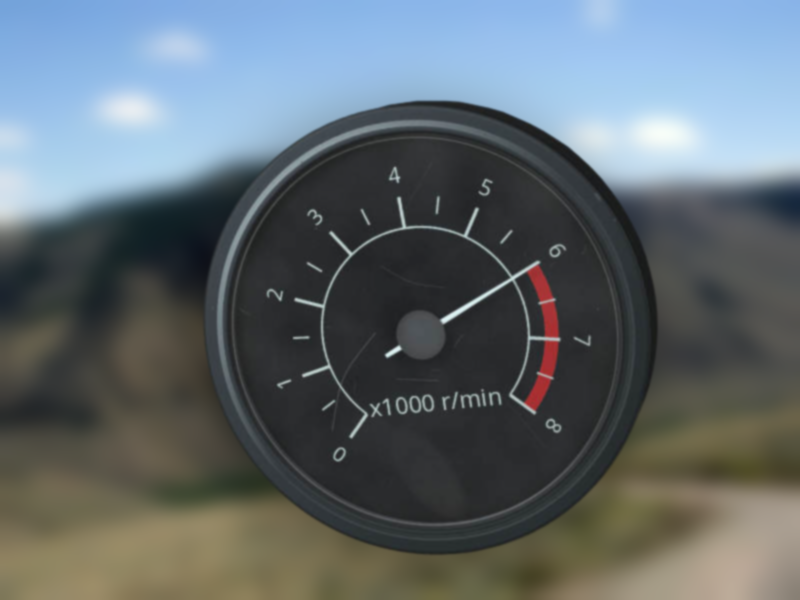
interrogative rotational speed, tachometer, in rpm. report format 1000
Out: 6000
